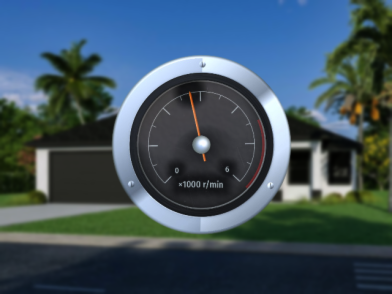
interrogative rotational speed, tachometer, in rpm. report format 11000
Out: 2750
